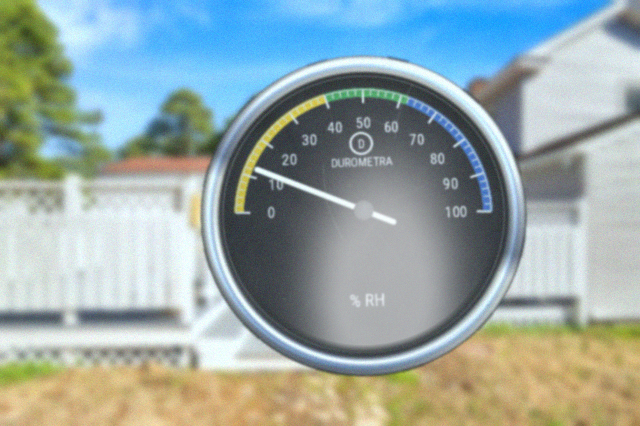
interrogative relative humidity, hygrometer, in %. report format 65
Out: 12
